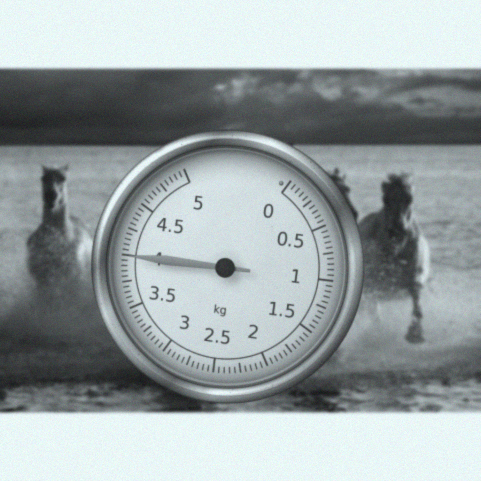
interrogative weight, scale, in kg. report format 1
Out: 4
